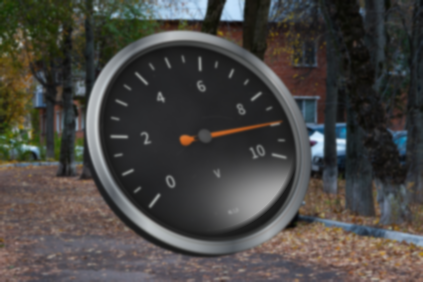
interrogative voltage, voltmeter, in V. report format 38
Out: 9
